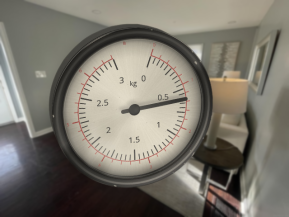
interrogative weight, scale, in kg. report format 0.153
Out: 0.6
